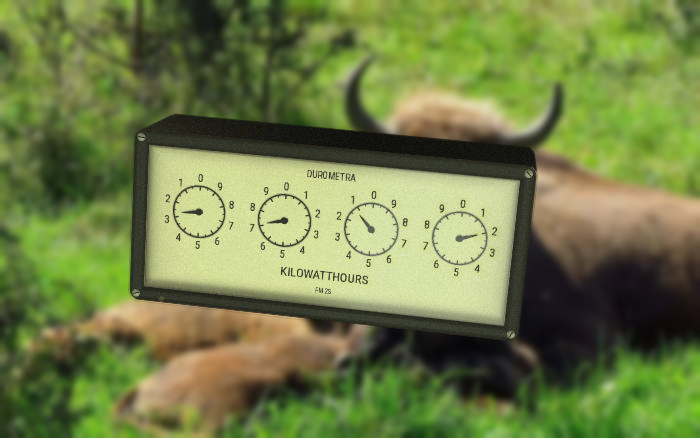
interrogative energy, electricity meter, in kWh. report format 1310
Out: 2712
